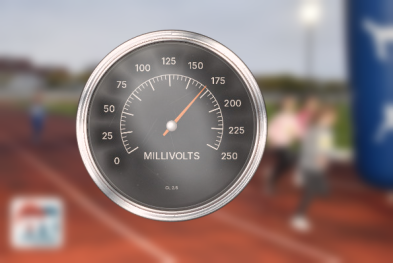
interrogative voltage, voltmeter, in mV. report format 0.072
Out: 170
